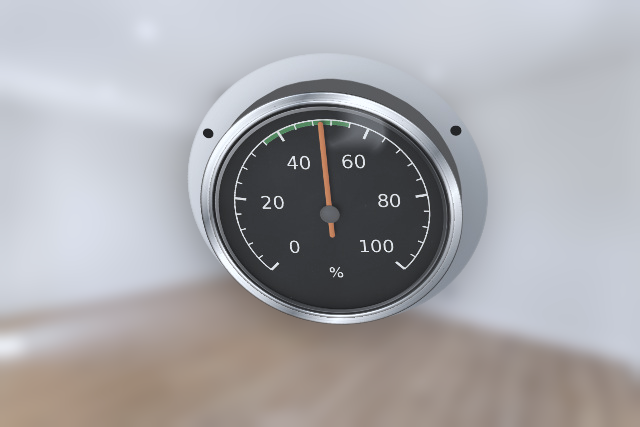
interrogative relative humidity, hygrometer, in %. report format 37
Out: 50
